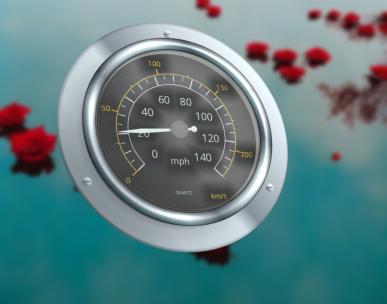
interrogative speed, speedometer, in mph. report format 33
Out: 20
